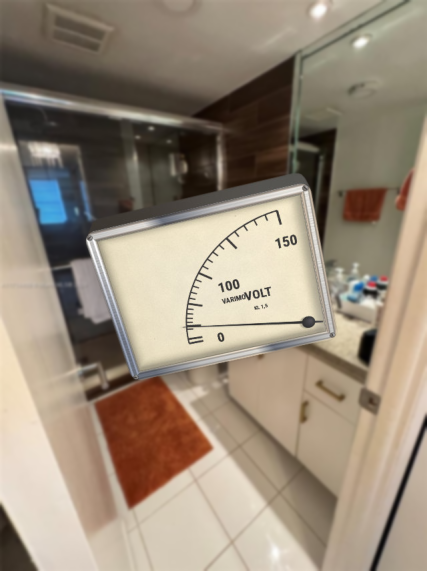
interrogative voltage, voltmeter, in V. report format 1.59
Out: 50
